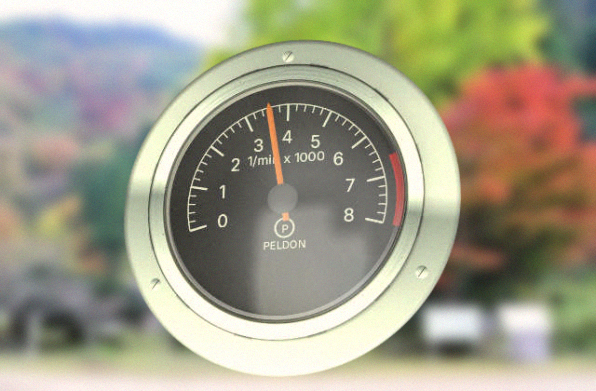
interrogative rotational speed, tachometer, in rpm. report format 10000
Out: 3600
